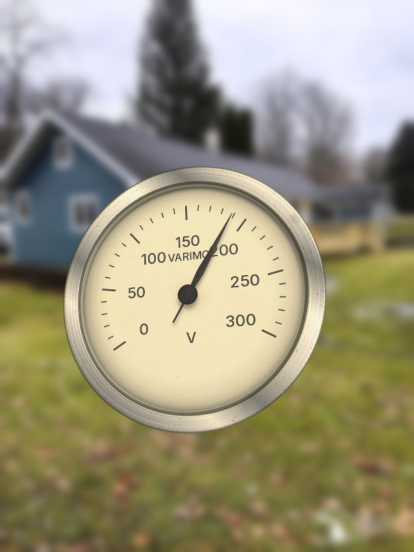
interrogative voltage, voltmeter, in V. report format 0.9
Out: 190
